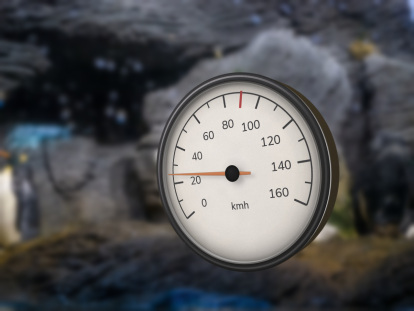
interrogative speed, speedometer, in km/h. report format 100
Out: 25
